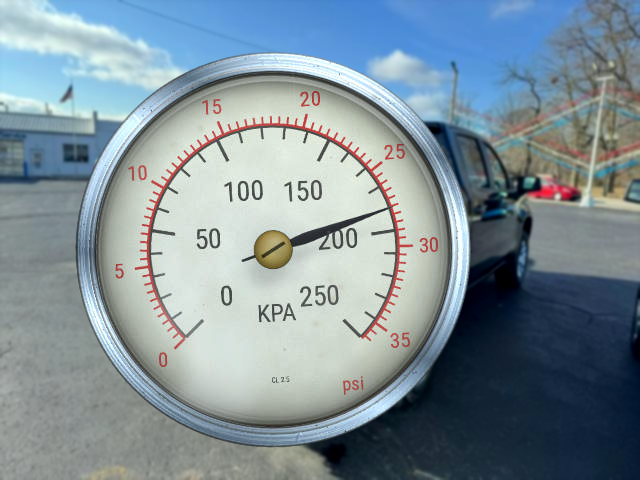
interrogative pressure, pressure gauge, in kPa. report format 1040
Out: 190
